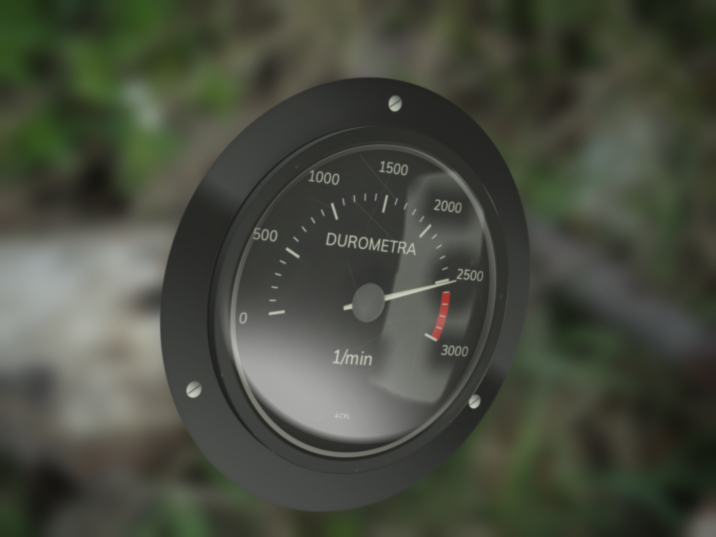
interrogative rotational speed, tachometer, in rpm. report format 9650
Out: 2500
